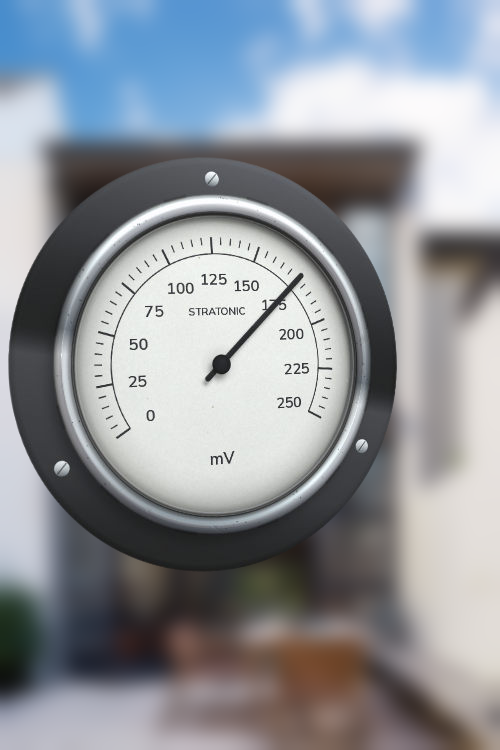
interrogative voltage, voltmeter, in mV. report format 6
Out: 175
